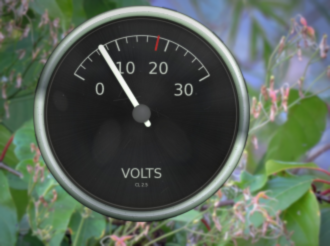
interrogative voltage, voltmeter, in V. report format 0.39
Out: 7
